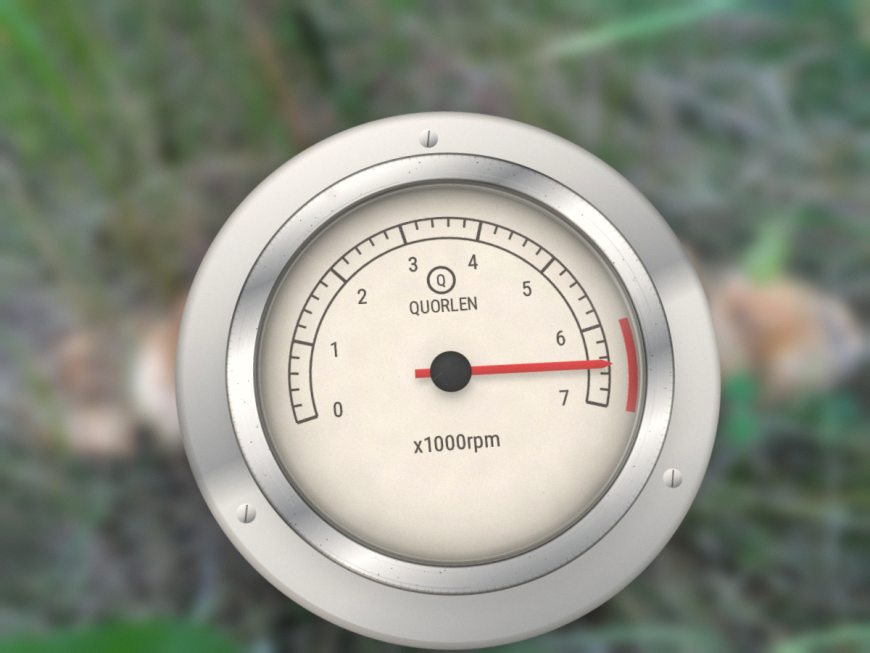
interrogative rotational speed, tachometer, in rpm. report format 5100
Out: 6500
